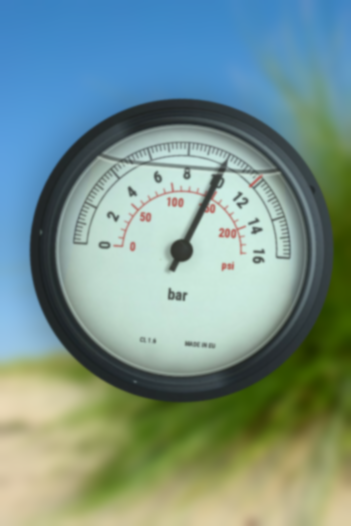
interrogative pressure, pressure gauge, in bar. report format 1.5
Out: 10
